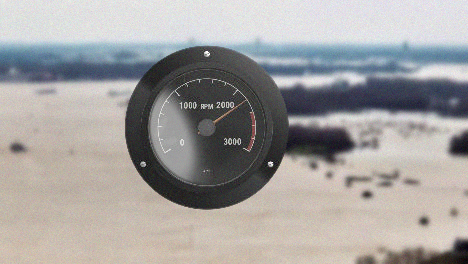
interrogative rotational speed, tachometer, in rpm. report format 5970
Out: 2200
